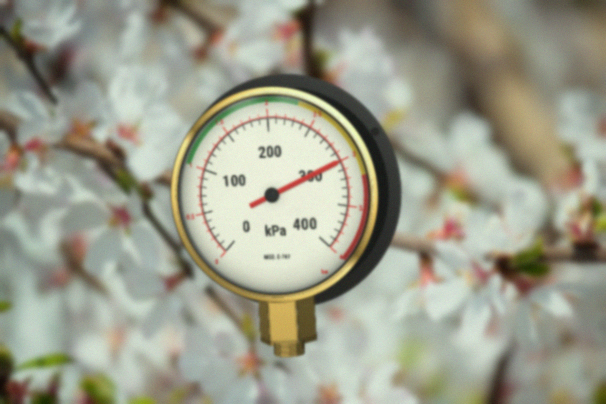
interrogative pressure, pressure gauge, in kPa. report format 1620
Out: 300
